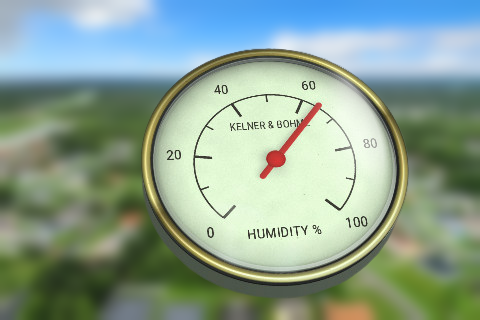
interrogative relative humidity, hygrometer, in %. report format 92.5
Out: 65
